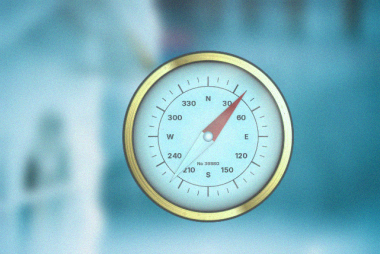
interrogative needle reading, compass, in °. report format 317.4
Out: 40
